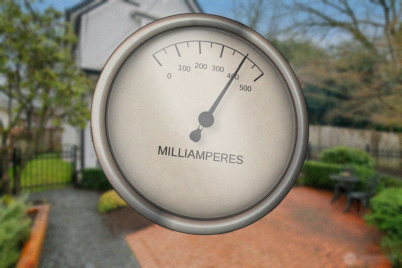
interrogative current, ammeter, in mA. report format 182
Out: 400
